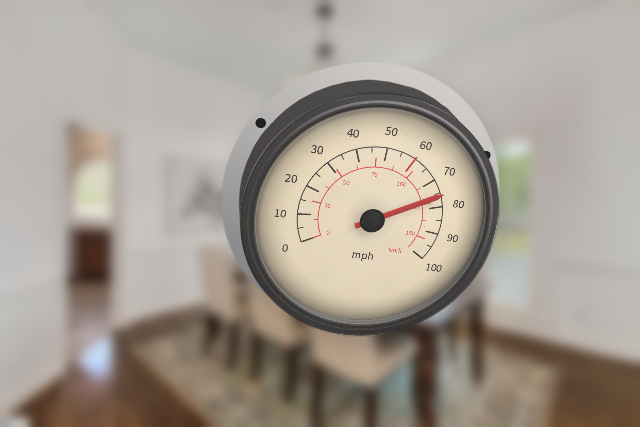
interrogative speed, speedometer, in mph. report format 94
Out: 75
